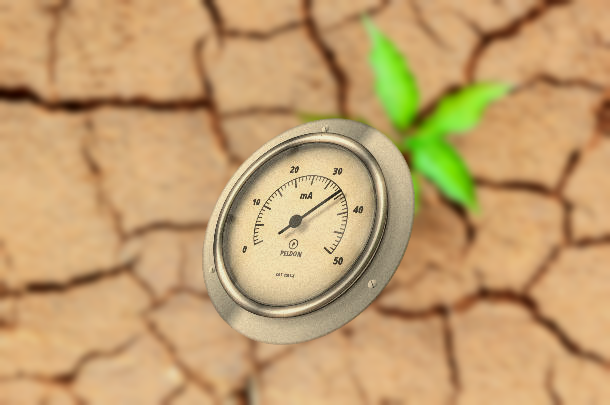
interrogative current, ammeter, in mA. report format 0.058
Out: 35
